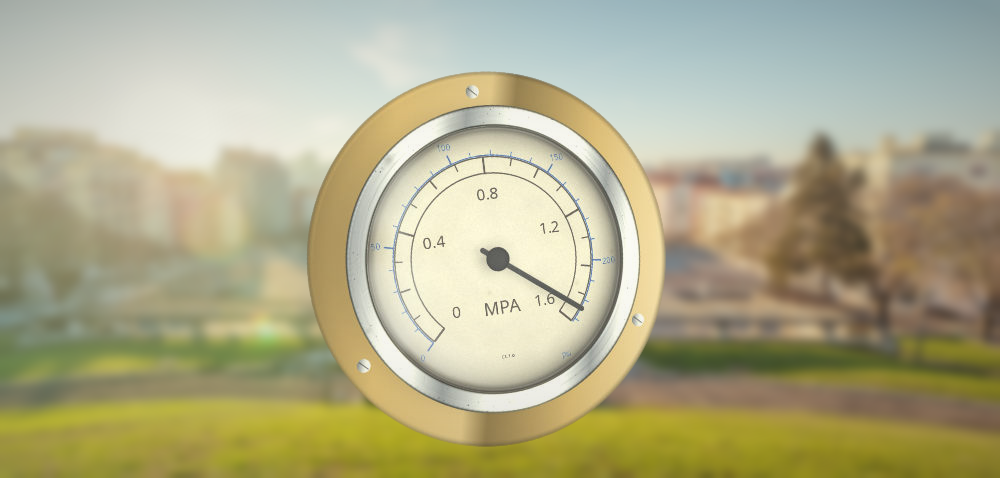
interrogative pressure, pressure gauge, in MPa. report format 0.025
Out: 1.55
